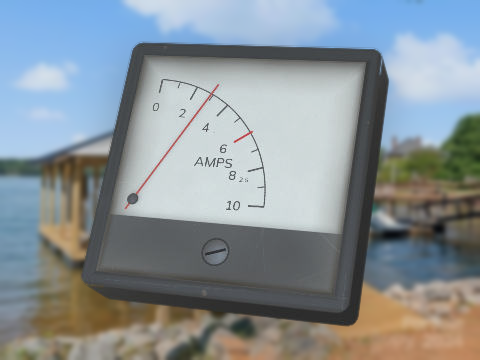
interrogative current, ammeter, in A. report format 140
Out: 3
